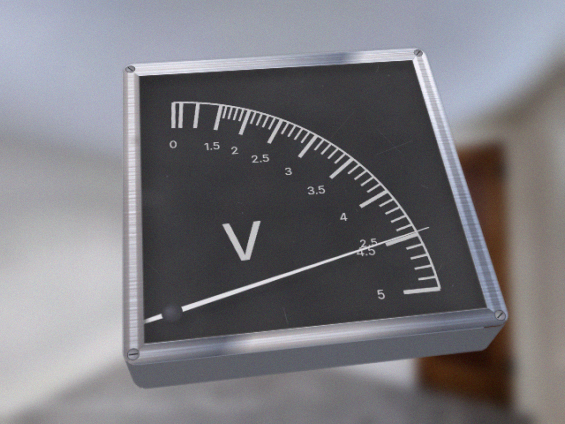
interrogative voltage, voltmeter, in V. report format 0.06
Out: 4.5
